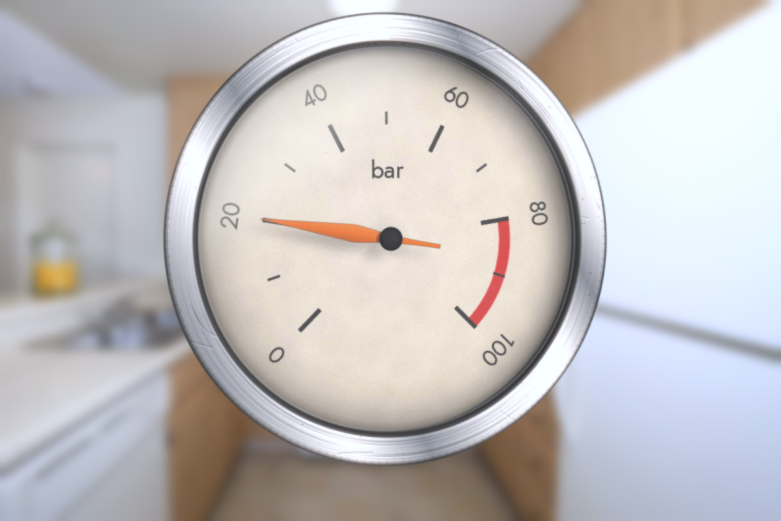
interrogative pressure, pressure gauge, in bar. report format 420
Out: 20
